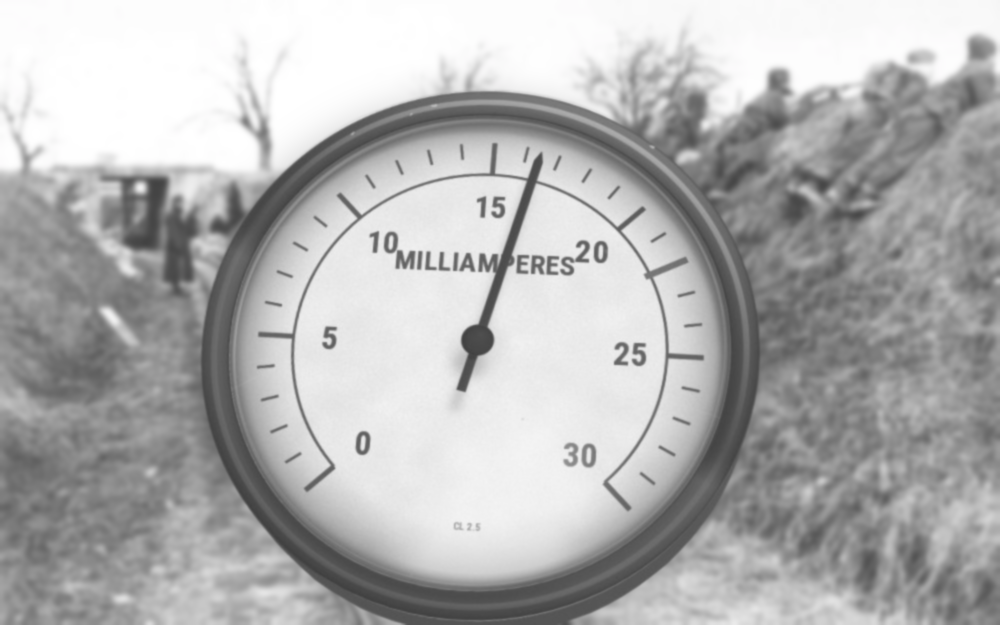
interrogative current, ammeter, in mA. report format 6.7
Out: 16.5
